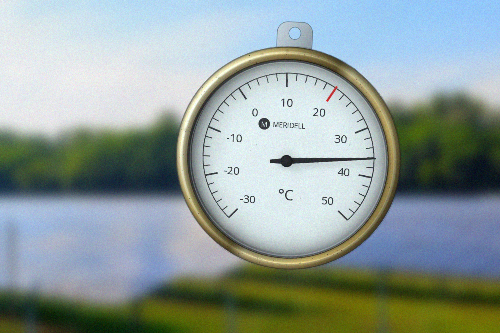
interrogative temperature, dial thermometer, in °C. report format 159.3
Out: 36
